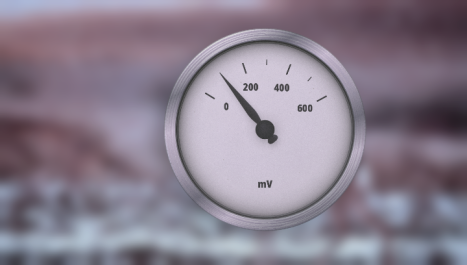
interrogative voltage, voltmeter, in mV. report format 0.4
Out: 100
